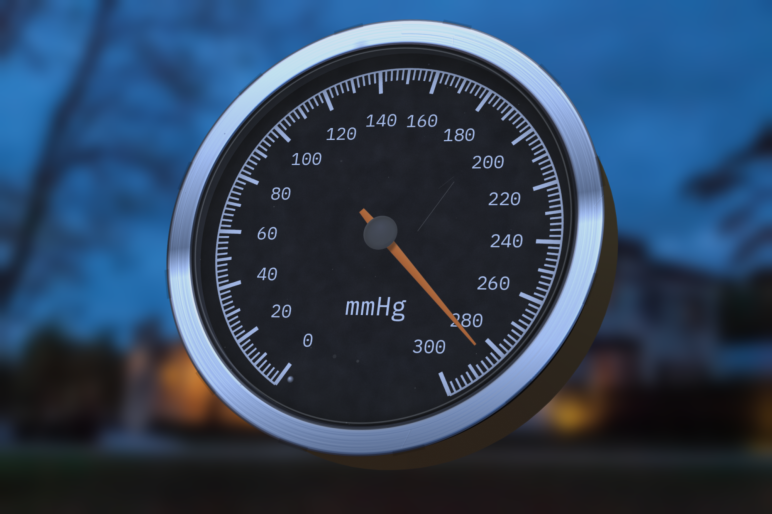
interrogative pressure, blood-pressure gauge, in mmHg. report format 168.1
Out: 284
